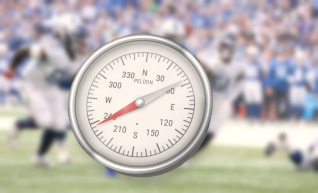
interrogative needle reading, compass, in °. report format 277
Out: 235
